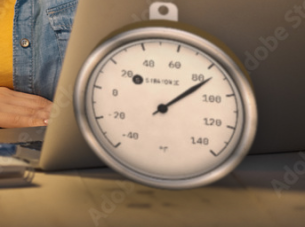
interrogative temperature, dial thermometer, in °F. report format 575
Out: 85
